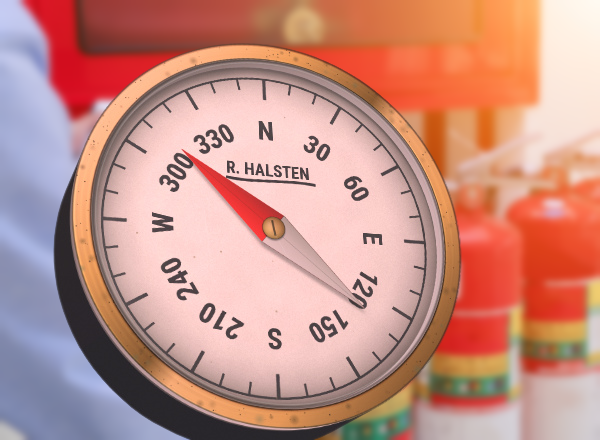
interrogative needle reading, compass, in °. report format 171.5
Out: 310
